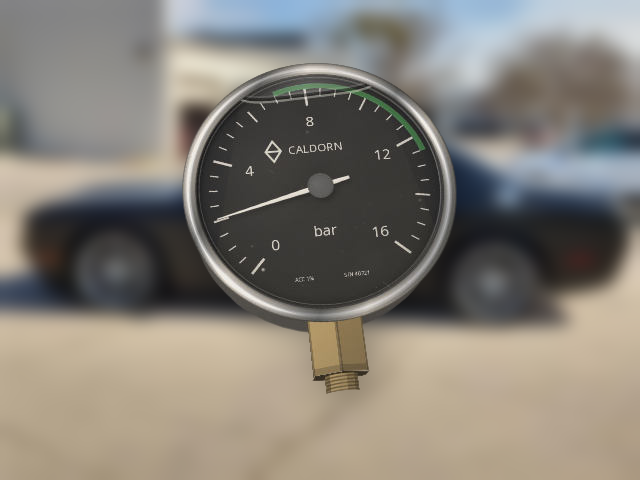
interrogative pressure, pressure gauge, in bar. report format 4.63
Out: 2
